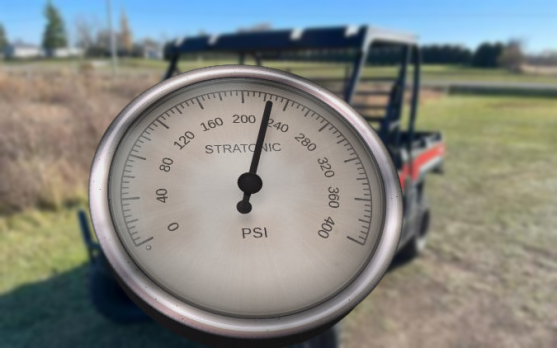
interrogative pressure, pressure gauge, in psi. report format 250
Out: 225
